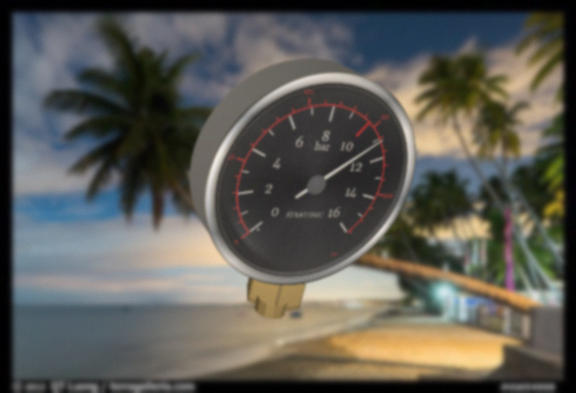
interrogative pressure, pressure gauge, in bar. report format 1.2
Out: 11
